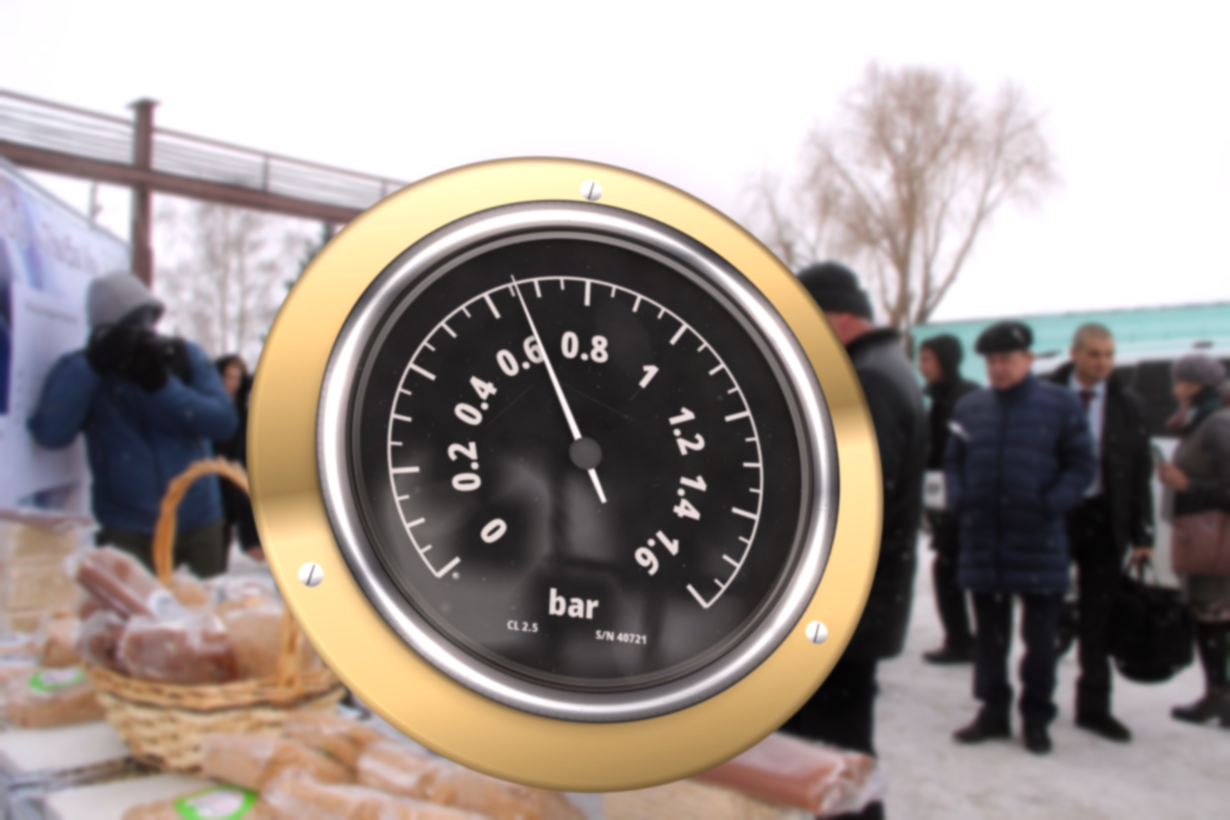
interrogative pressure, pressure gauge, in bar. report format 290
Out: 0.65
